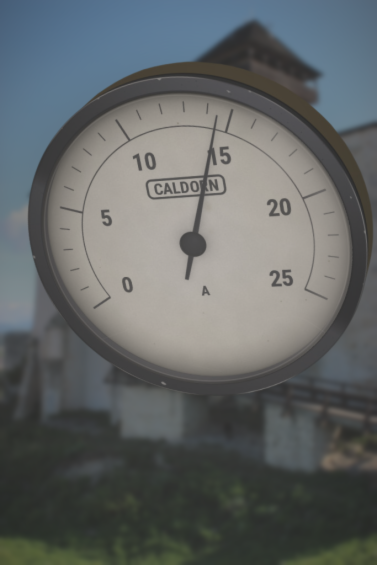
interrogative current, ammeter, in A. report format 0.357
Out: 14.5
